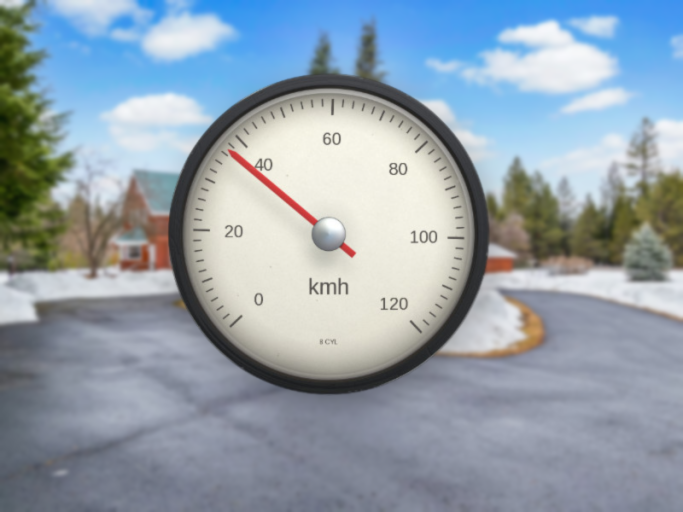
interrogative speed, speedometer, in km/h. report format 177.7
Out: 37
